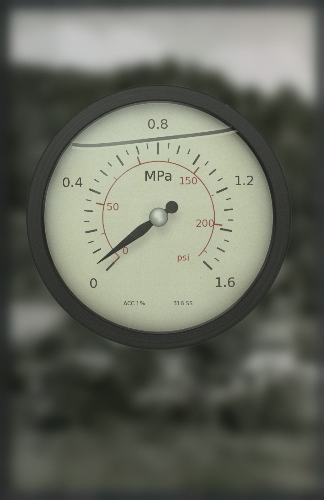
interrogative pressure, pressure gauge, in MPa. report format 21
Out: 0.05
